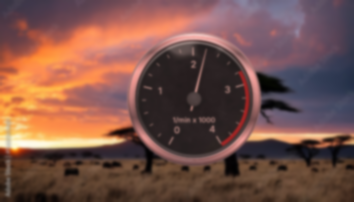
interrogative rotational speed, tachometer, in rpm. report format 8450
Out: 2200
